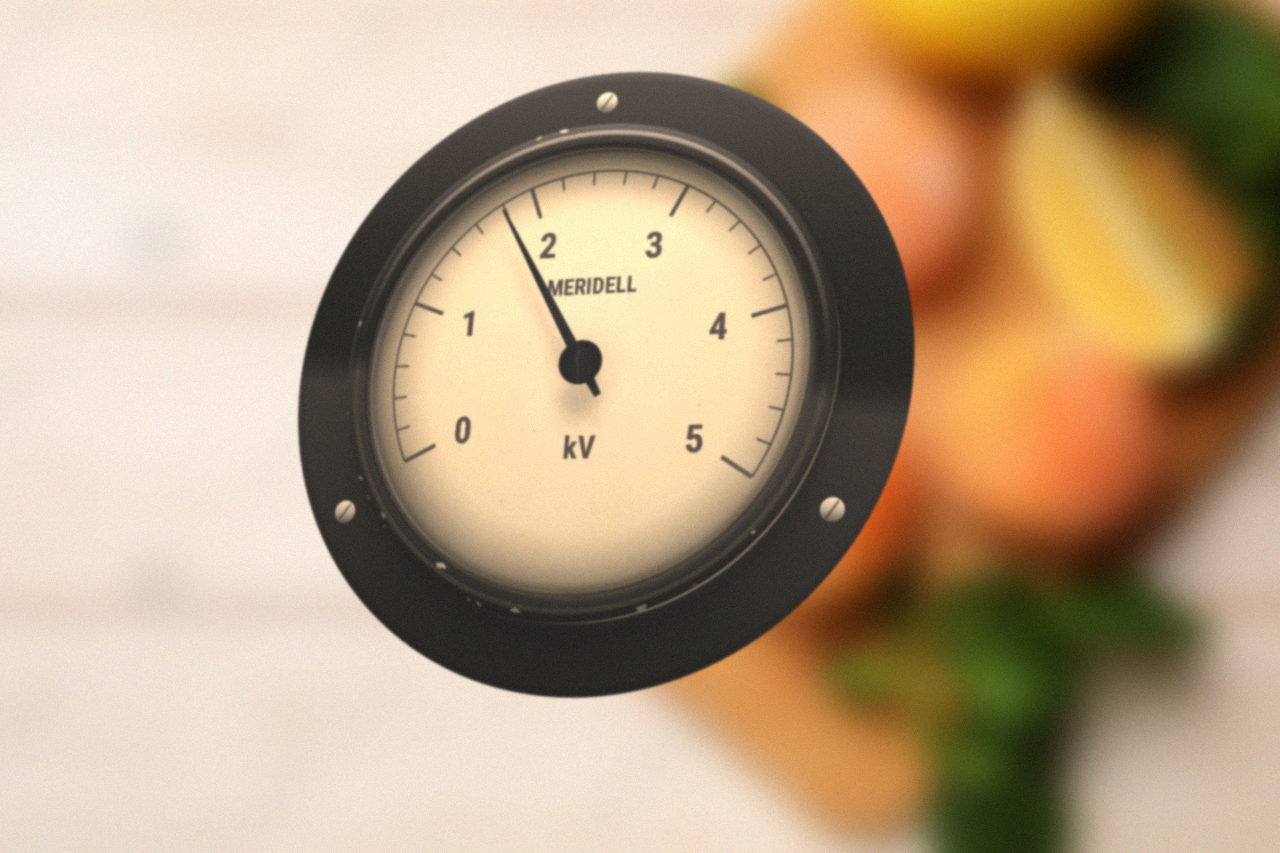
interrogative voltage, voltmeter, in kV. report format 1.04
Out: 1.8
